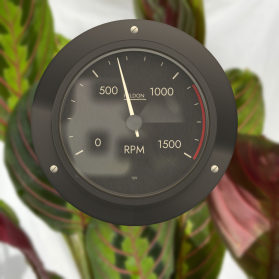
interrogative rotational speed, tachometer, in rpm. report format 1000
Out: 650
